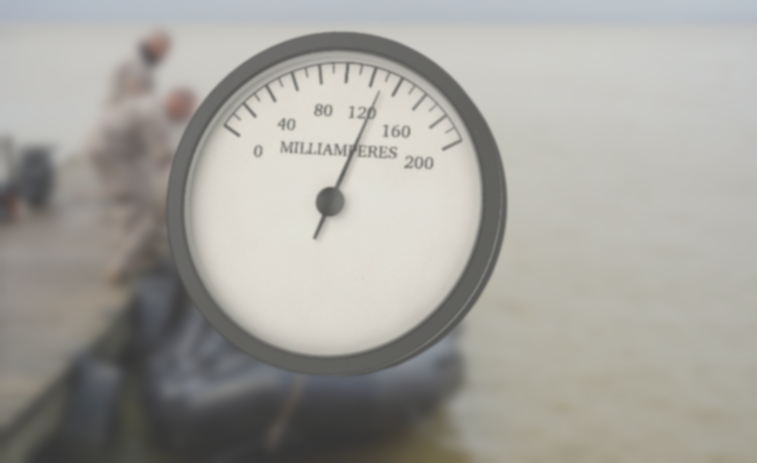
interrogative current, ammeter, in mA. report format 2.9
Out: 130
